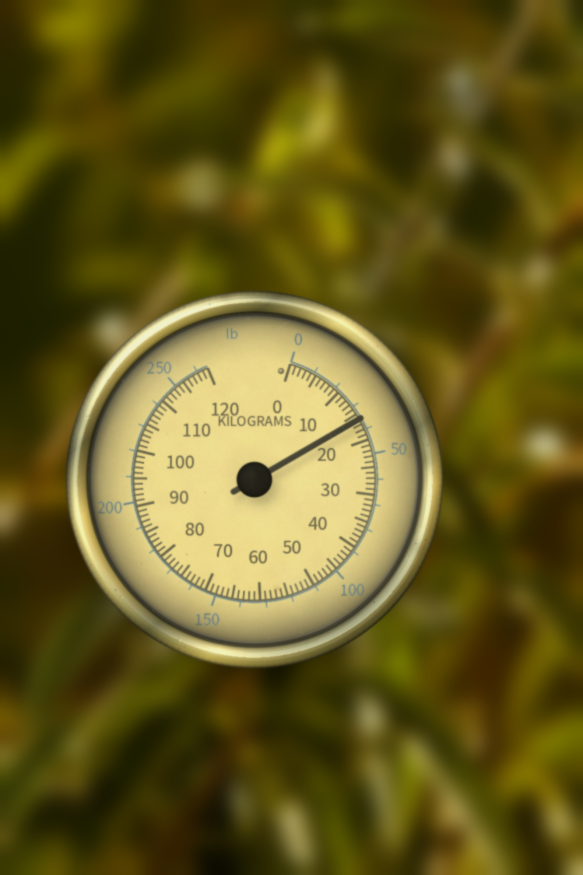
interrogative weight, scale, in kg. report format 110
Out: 16
